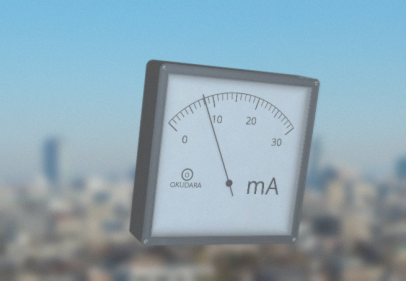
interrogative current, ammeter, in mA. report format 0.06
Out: 8
